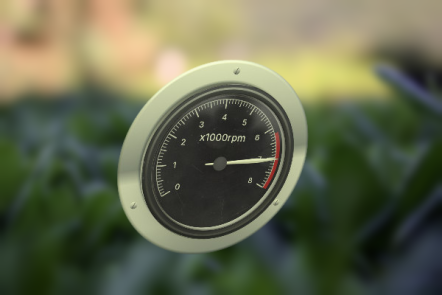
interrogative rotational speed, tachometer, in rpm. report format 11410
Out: 7000
